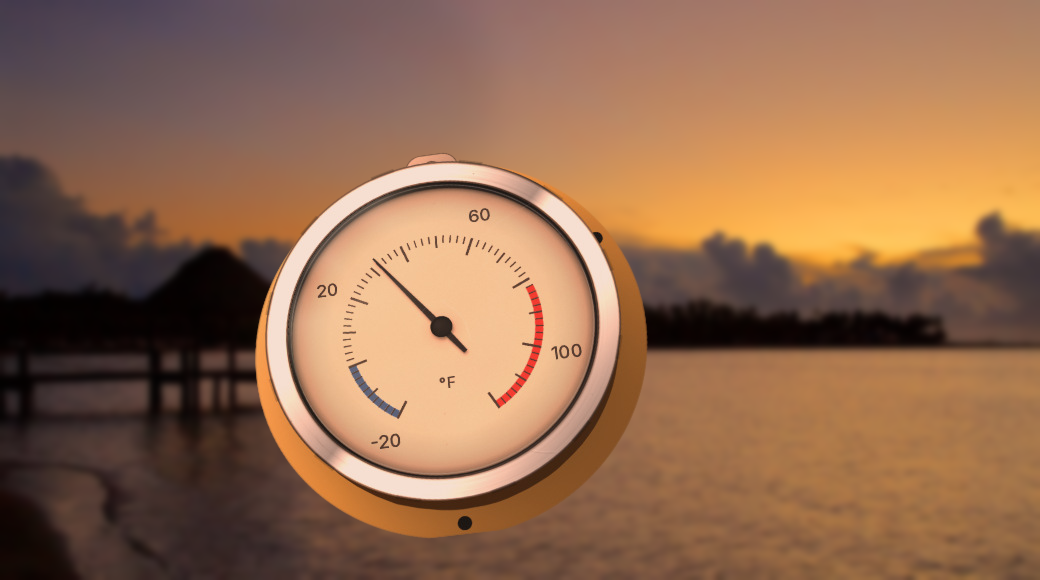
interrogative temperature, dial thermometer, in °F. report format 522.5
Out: 32
